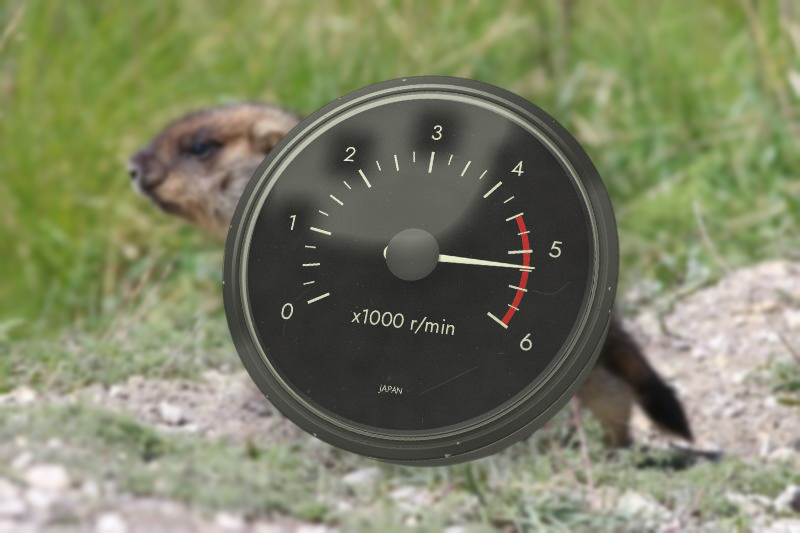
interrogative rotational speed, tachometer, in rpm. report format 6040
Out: 5250
